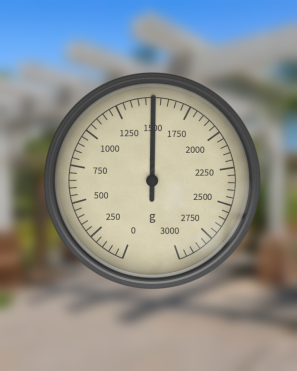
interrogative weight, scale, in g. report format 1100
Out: 1500
